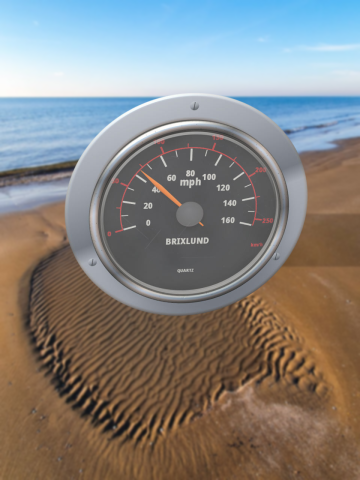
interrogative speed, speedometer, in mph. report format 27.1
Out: 45
